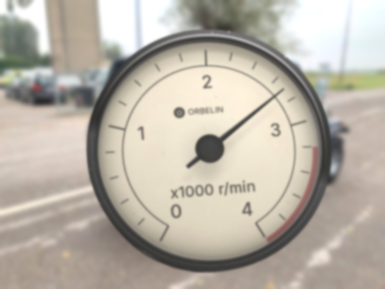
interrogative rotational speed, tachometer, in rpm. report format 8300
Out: 2700
